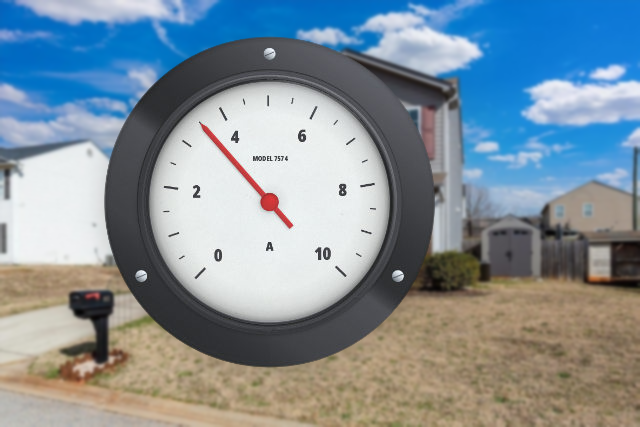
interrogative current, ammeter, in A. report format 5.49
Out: 3.5
